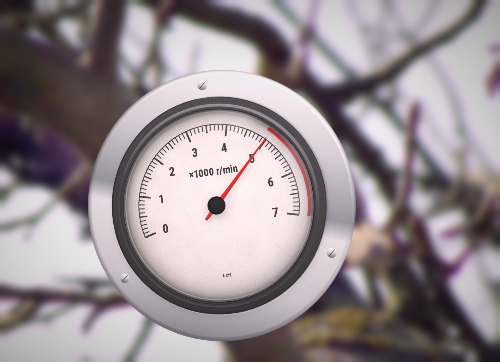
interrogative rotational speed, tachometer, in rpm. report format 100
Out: 5000
